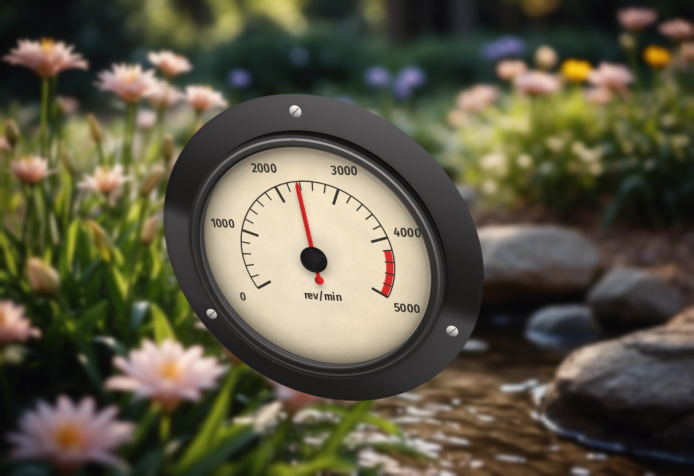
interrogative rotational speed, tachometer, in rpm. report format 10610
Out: 2400
